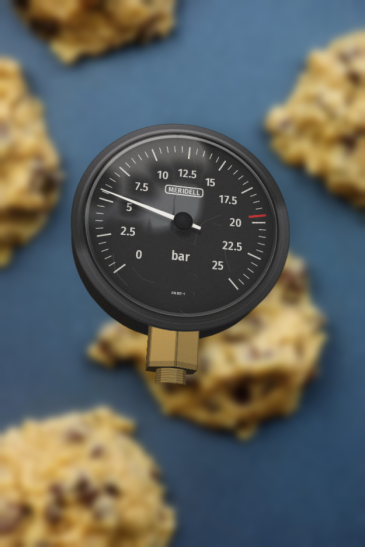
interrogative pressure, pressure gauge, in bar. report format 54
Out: 5.5
